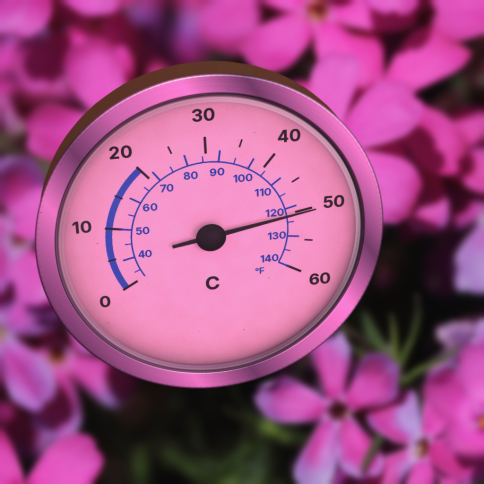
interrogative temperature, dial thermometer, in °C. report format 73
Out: 50
